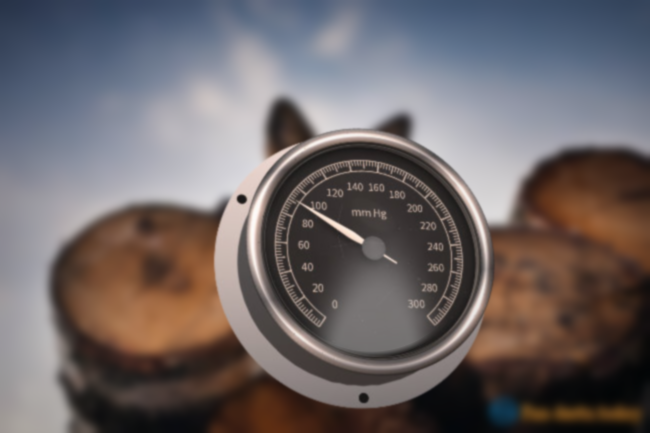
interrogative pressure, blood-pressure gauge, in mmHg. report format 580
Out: 90
